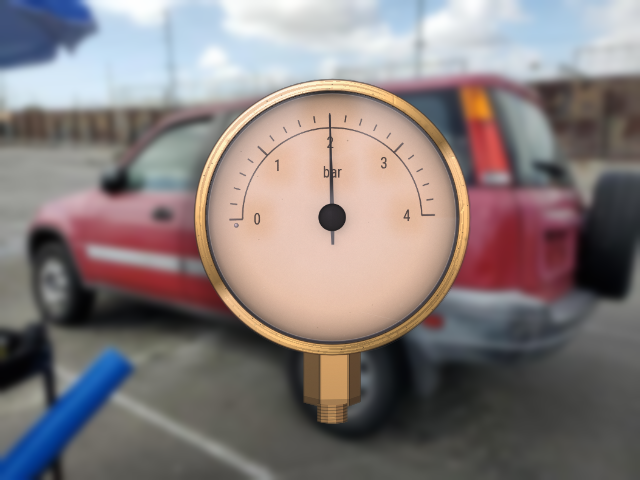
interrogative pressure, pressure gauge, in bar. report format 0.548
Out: 2
